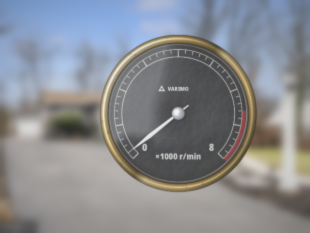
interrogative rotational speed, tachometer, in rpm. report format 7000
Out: 200
